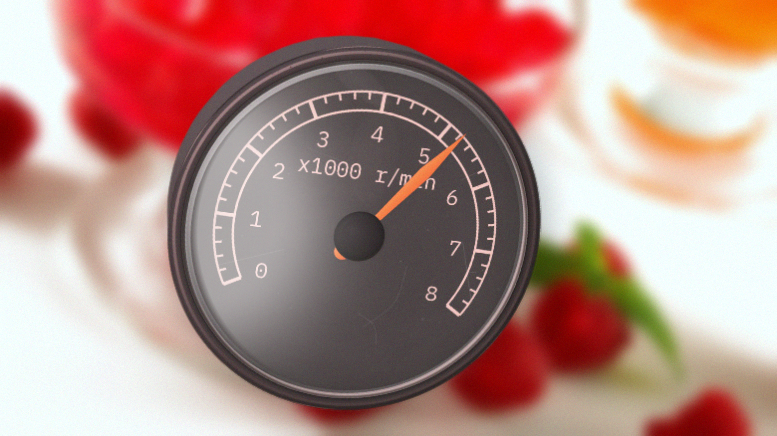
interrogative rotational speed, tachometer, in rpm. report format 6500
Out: 5200
